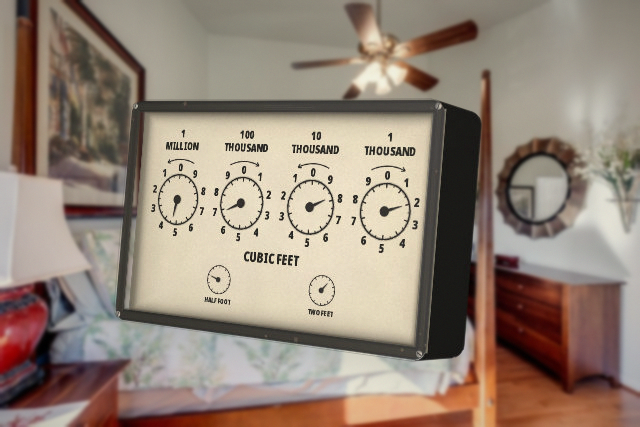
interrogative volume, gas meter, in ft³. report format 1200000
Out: 468200
